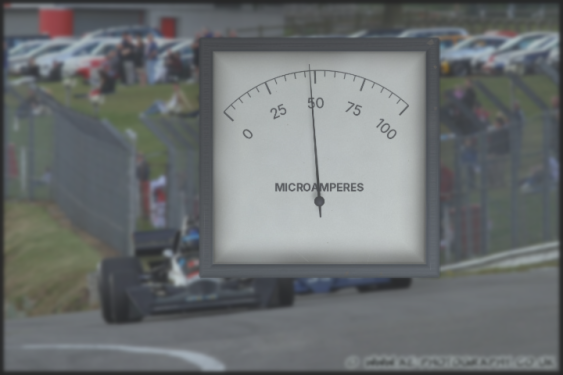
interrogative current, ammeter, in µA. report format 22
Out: 47.5
